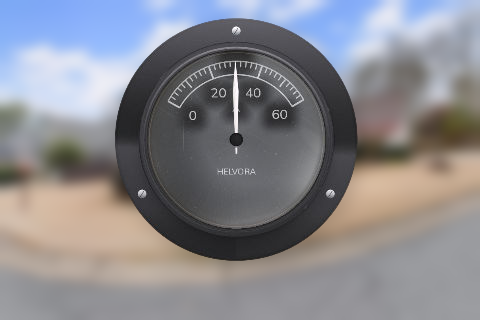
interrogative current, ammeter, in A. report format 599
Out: 30
